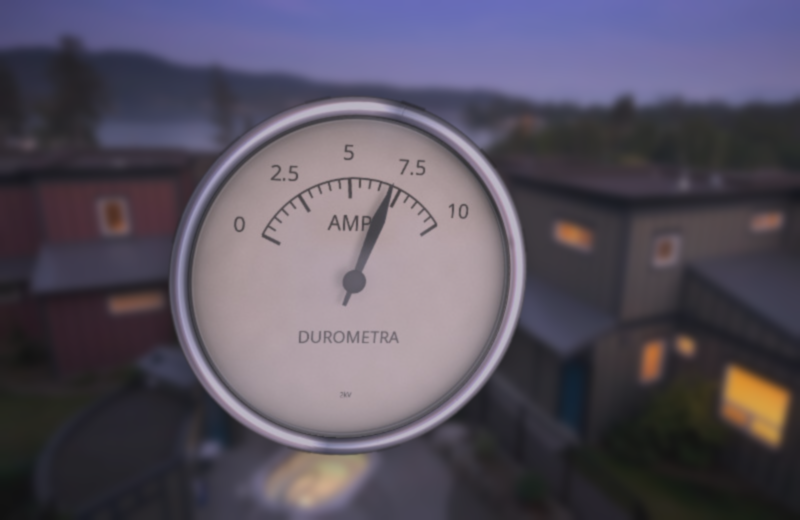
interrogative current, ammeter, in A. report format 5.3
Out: 7
